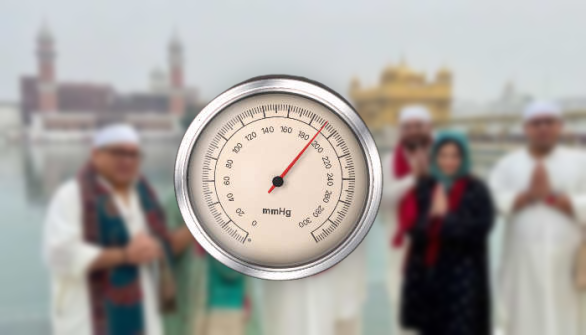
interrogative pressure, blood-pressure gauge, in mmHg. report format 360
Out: 190
